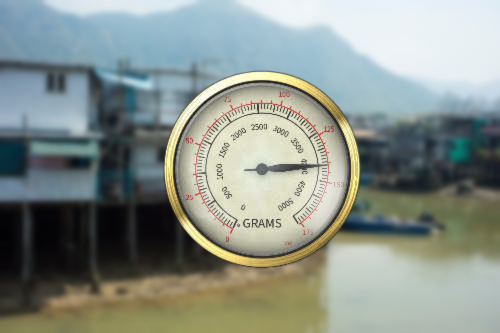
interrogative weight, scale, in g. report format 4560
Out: 4000
